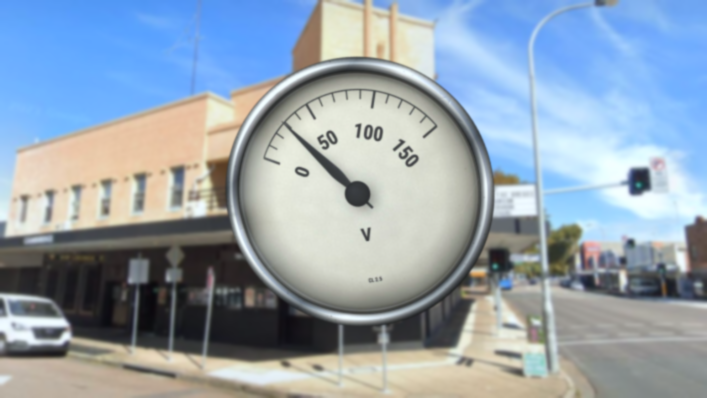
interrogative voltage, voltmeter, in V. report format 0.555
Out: 30
